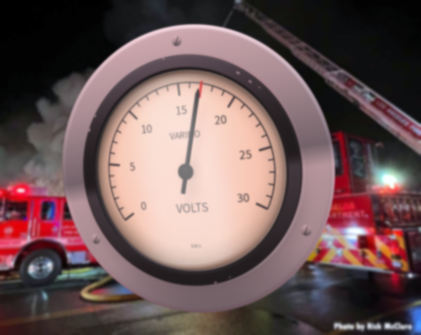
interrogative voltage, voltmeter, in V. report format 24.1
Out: 17
